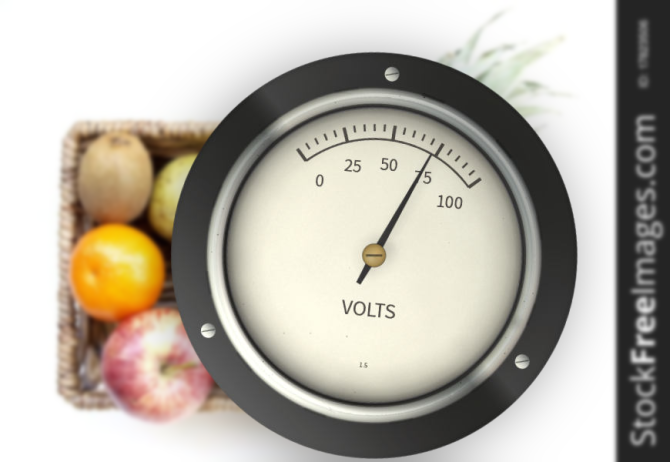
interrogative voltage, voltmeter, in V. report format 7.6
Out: 72.5
